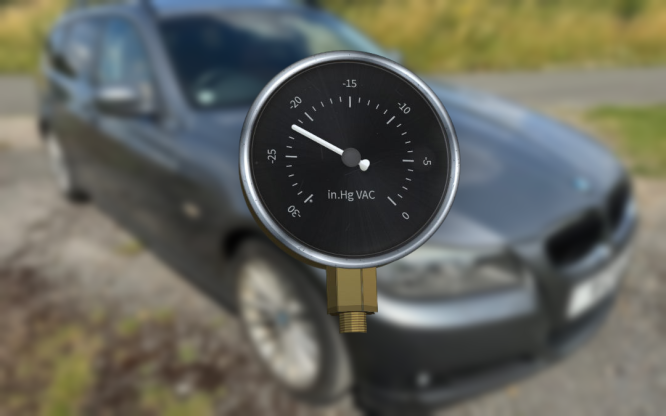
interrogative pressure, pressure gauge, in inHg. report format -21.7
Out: -22
